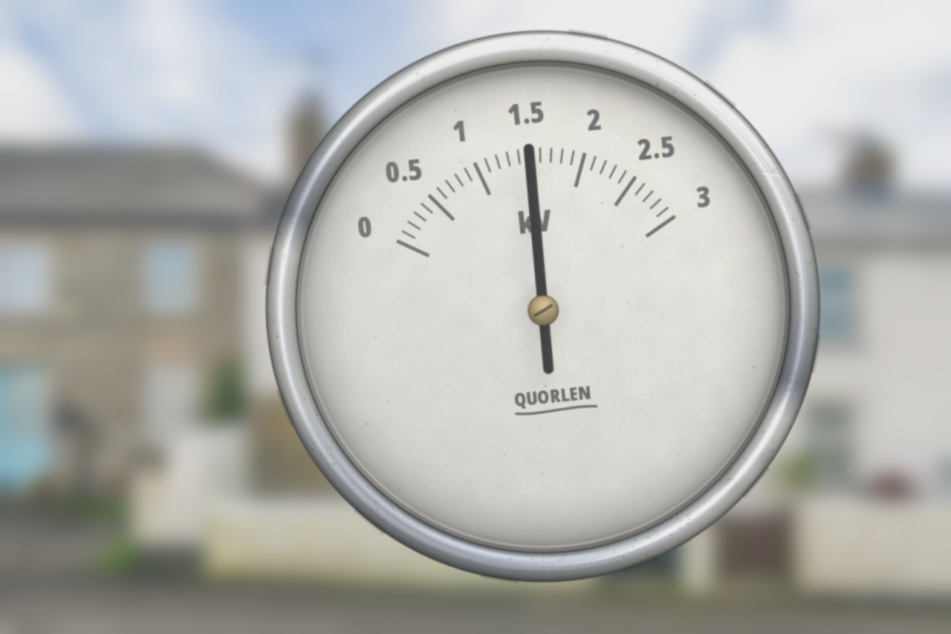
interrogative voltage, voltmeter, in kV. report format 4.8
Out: 1.5
